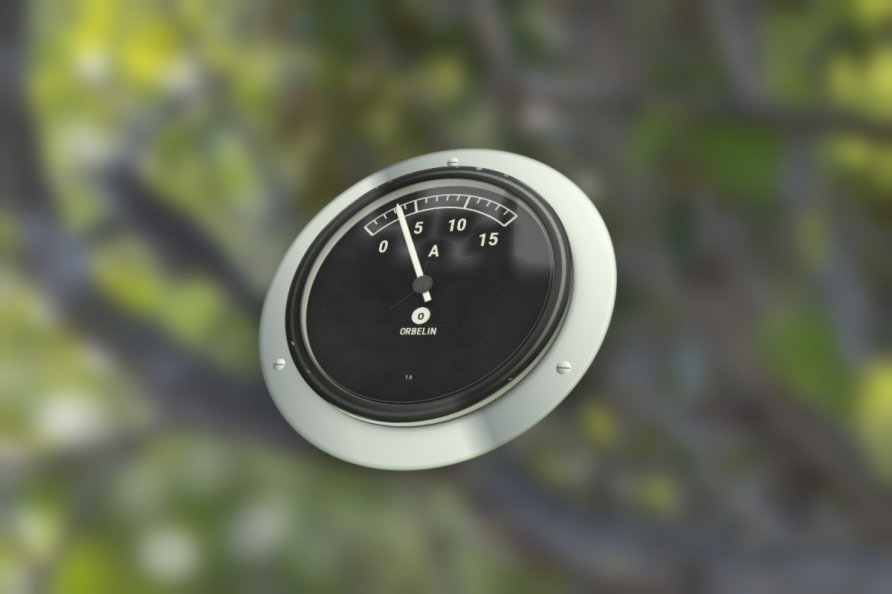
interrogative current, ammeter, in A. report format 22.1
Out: 3.5
